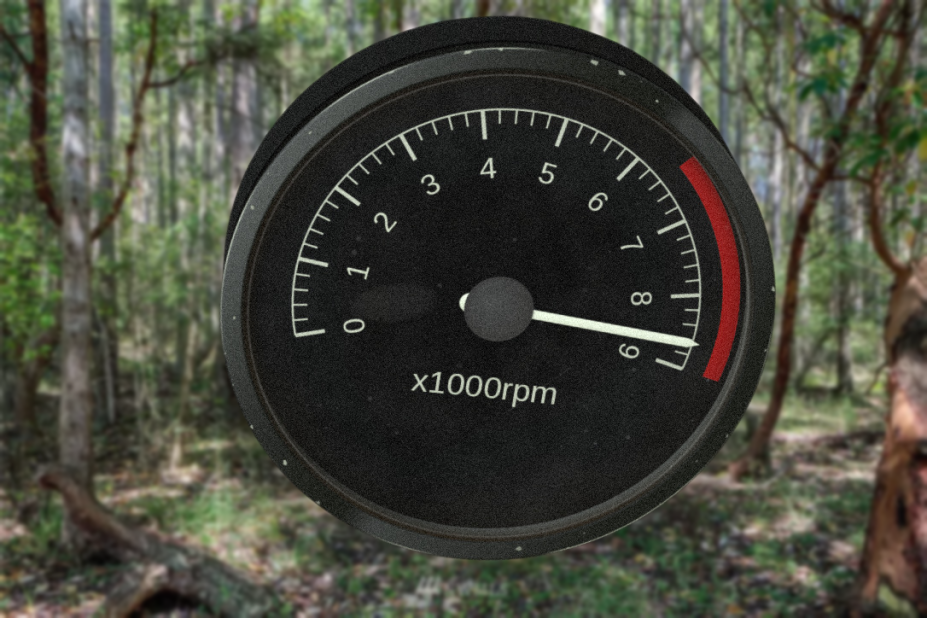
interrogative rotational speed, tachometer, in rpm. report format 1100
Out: 8600
